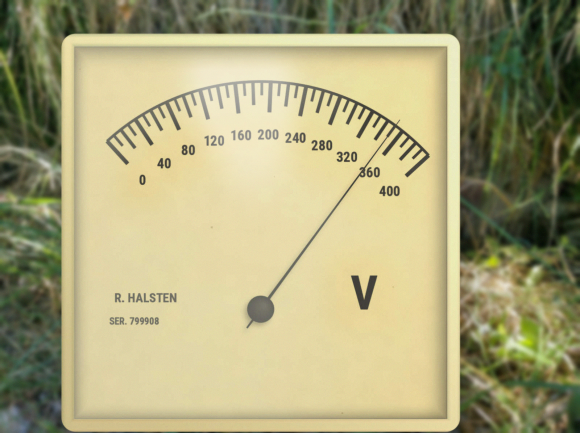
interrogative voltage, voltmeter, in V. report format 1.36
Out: 350
